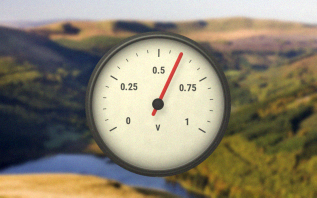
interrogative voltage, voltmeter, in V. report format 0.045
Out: 0.6
